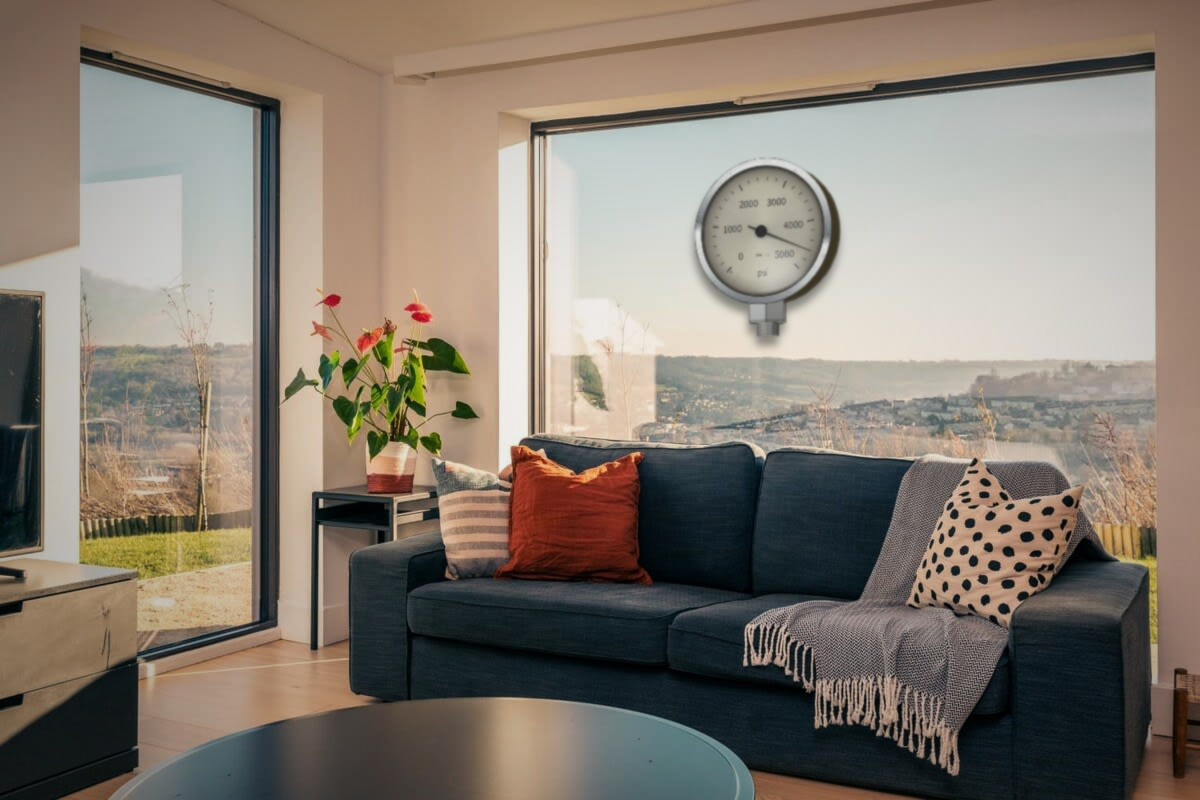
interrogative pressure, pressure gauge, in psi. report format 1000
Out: 4600
